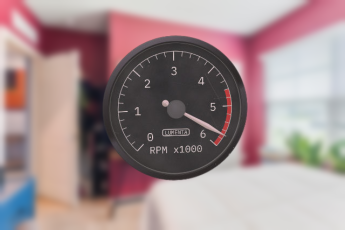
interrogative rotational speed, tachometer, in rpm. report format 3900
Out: 5700
